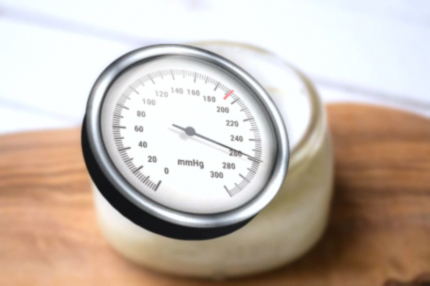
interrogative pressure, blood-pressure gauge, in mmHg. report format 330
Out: 260
